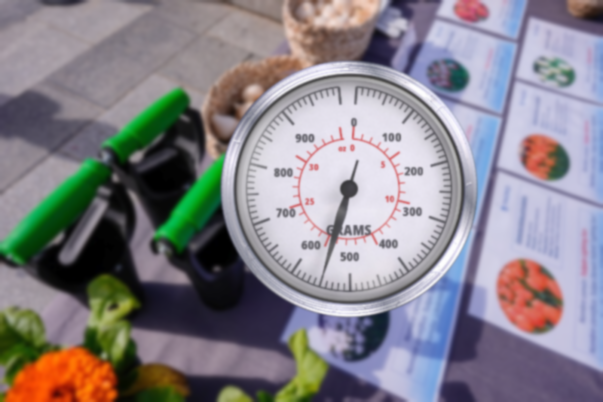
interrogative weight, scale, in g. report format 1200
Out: 550
